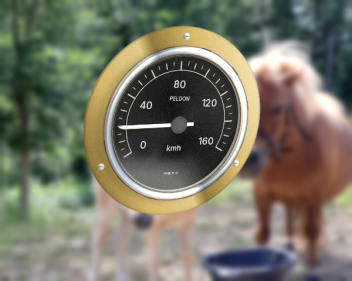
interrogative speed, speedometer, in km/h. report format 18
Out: 20
